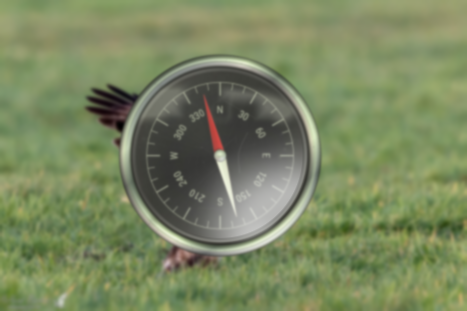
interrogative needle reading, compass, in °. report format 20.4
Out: 345
